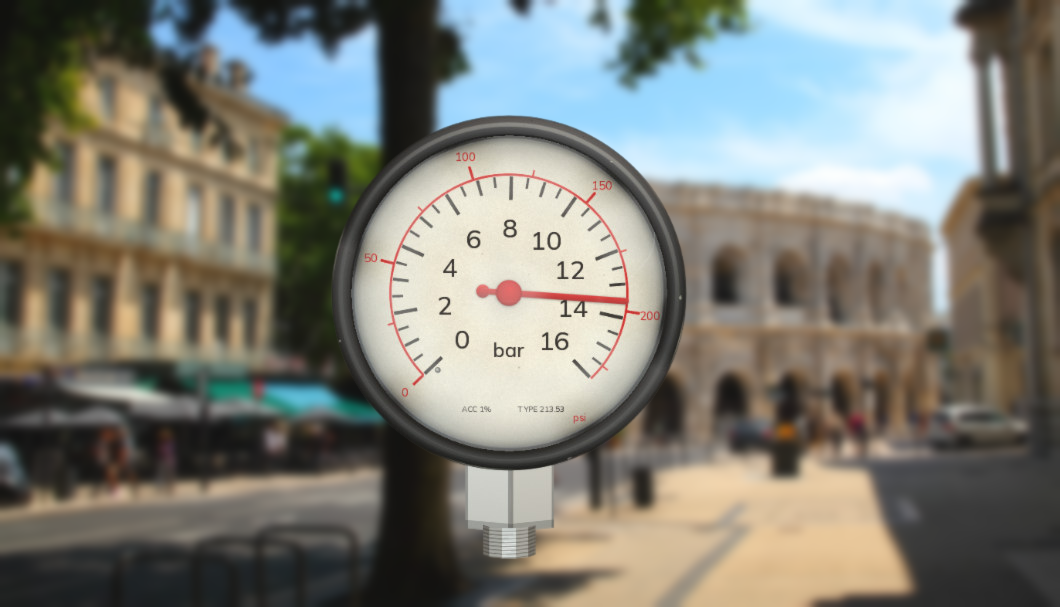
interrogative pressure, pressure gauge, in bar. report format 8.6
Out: 13.5
